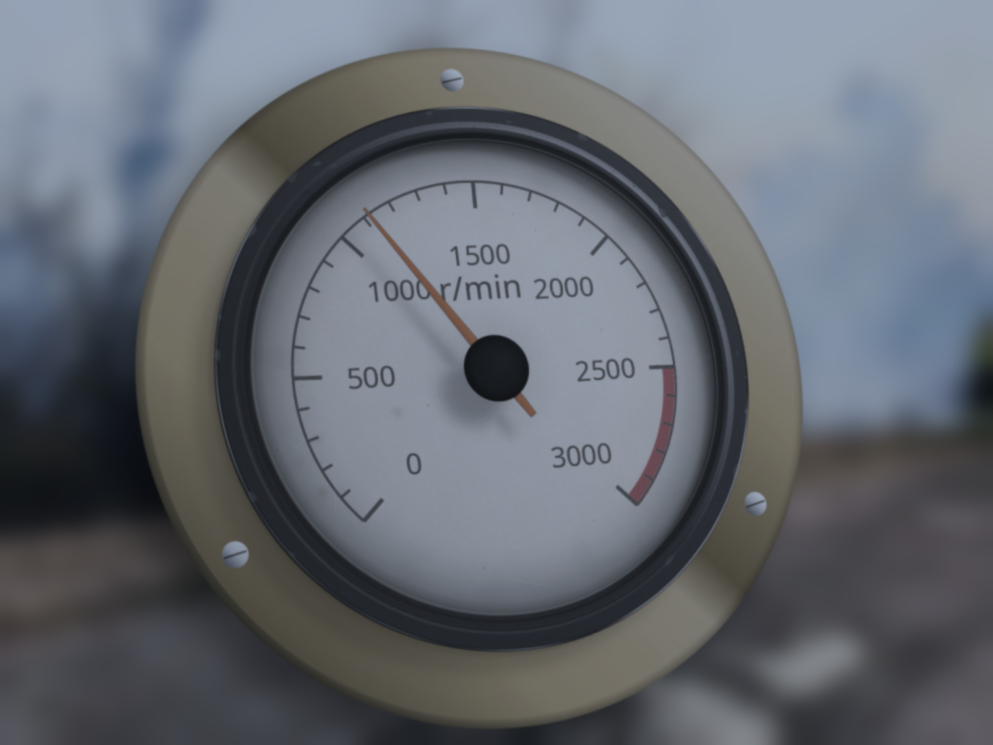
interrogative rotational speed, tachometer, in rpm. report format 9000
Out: 1100
